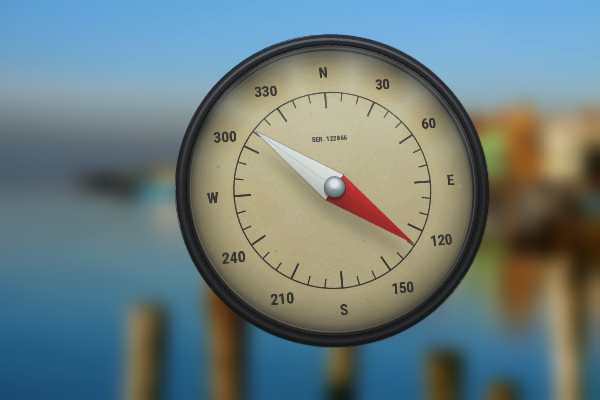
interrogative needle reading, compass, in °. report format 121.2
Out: 130
